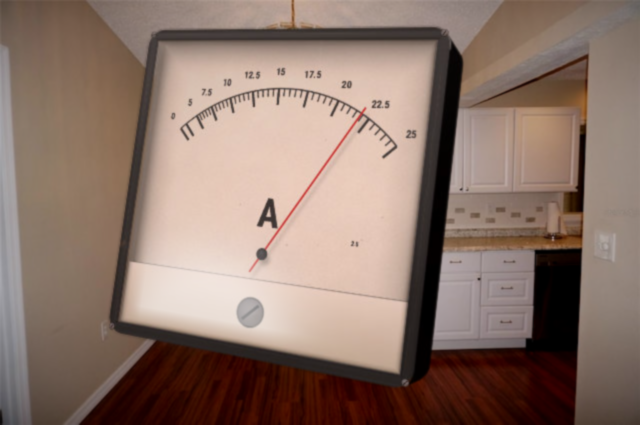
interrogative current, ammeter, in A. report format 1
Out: 22
